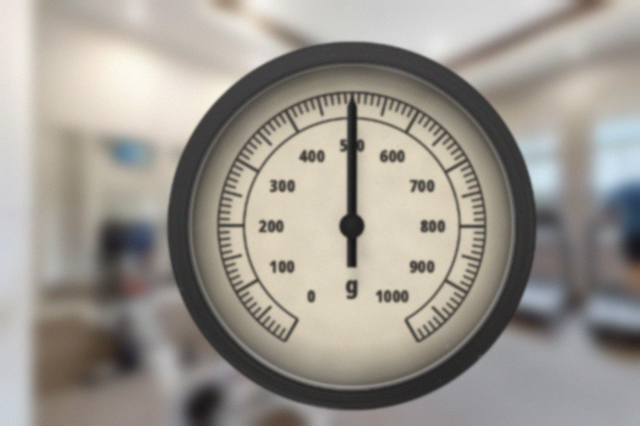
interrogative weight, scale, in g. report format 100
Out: 500
